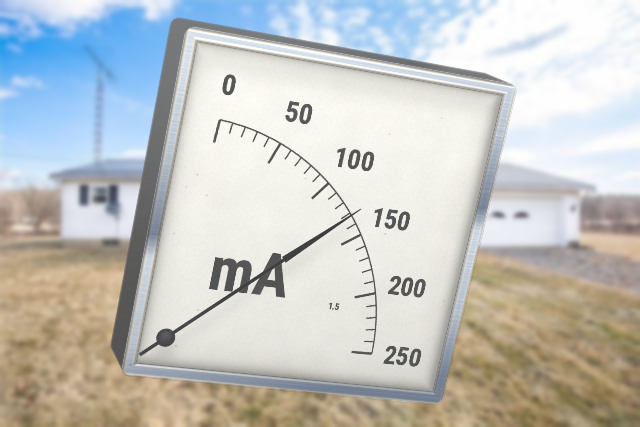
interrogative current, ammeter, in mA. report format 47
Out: 130
